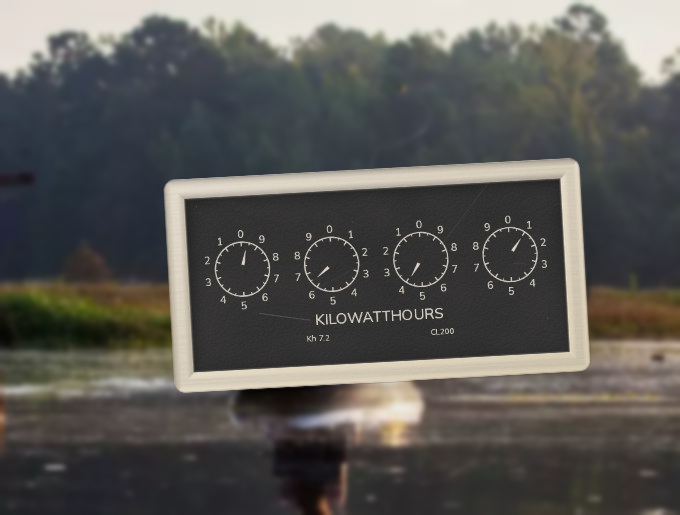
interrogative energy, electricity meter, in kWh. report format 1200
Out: 9641
